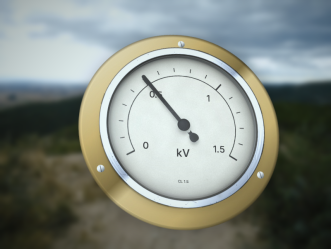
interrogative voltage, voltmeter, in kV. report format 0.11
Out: 0.5
